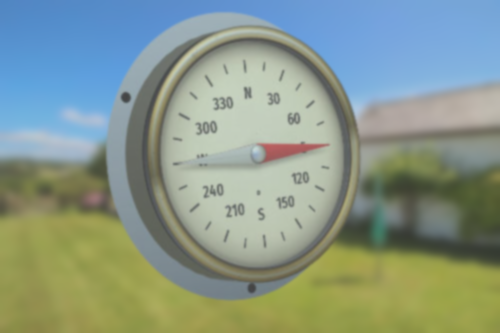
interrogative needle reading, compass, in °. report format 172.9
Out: 90
